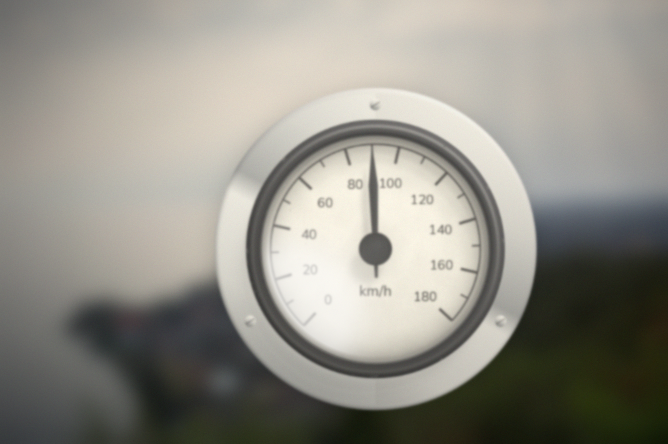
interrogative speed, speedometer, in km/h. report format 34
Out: 90
